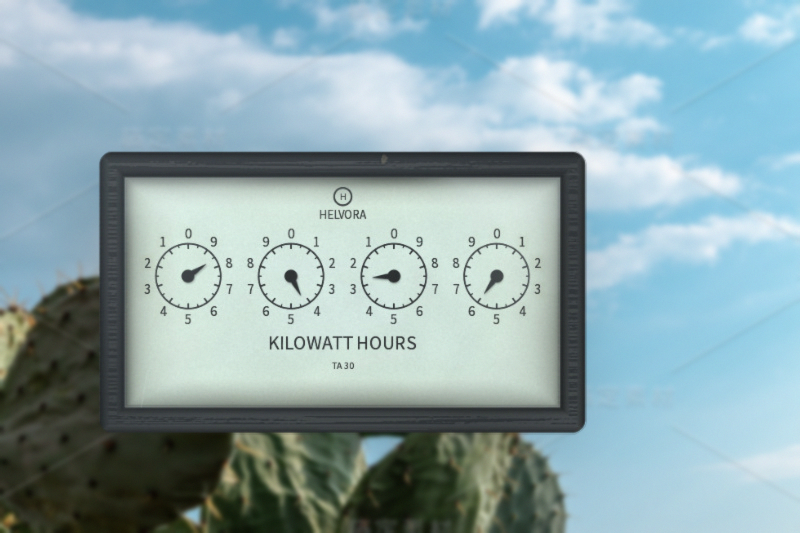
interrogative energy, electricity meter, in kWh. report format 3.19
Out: 8426
